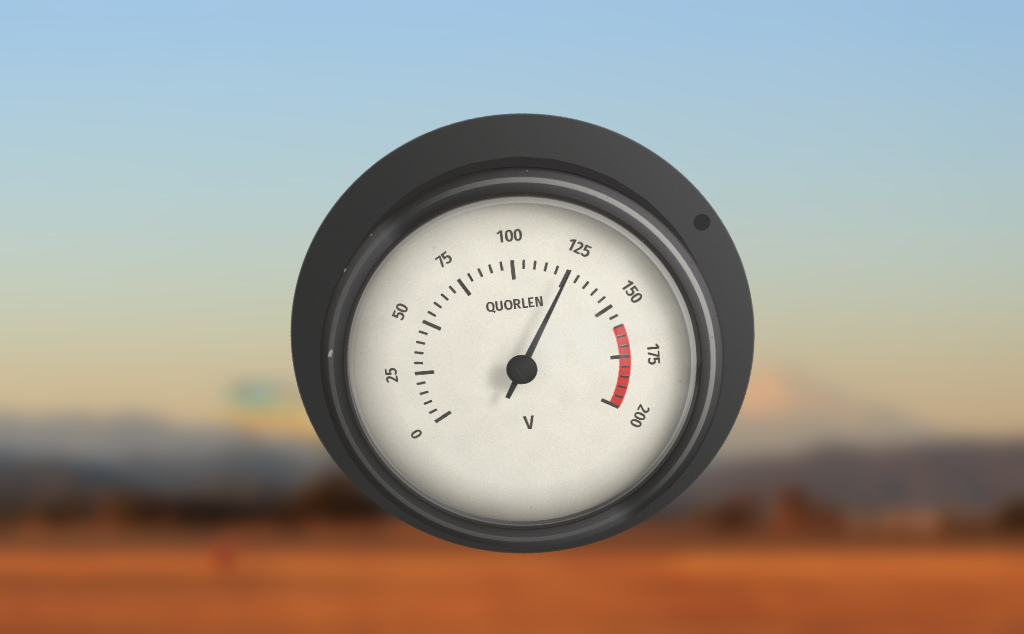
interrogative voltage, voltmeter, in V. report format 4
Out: 125
